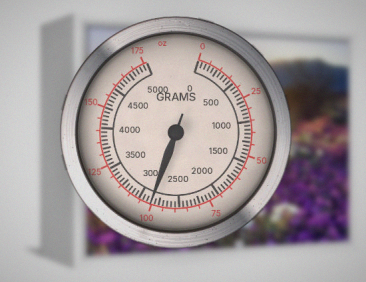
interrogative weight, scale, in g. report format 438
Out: 2850
